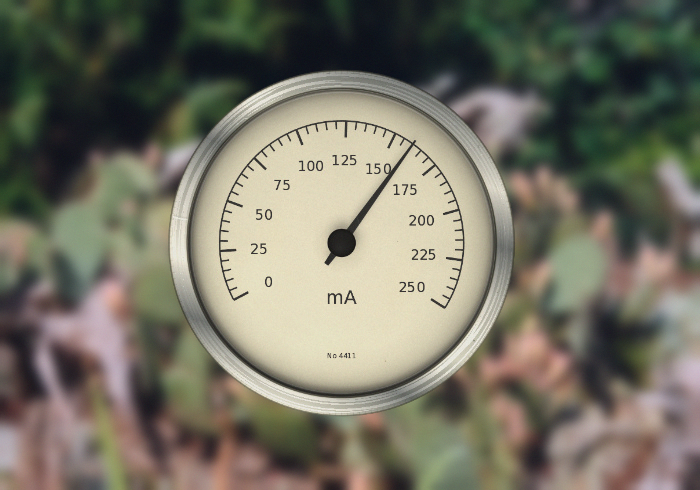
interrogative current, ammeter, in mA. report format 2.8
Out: 160
